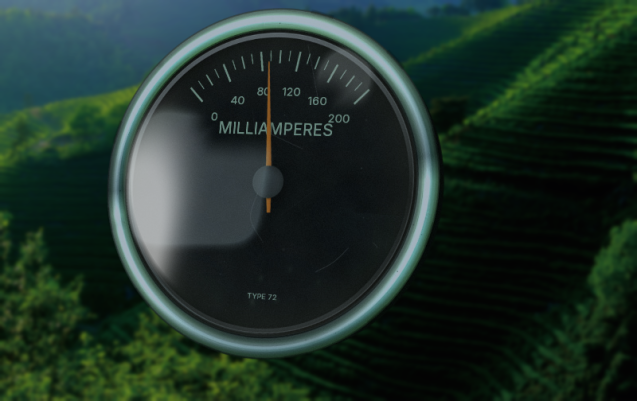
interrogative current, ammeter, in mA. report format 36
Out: 90
